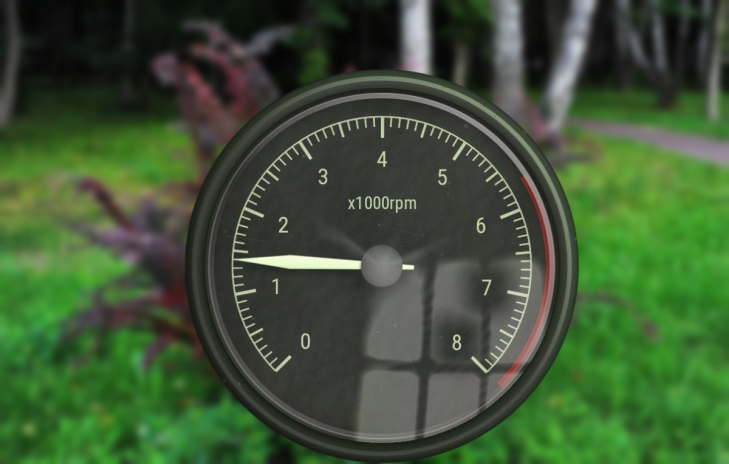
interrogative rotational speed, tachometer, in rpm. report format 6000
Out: 1400
